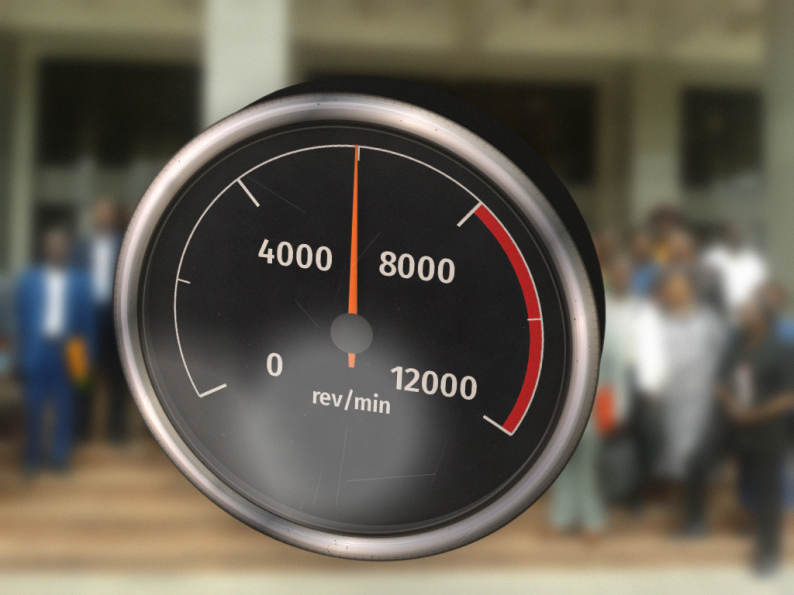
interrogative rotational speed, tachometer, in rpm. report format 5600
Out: 6000
